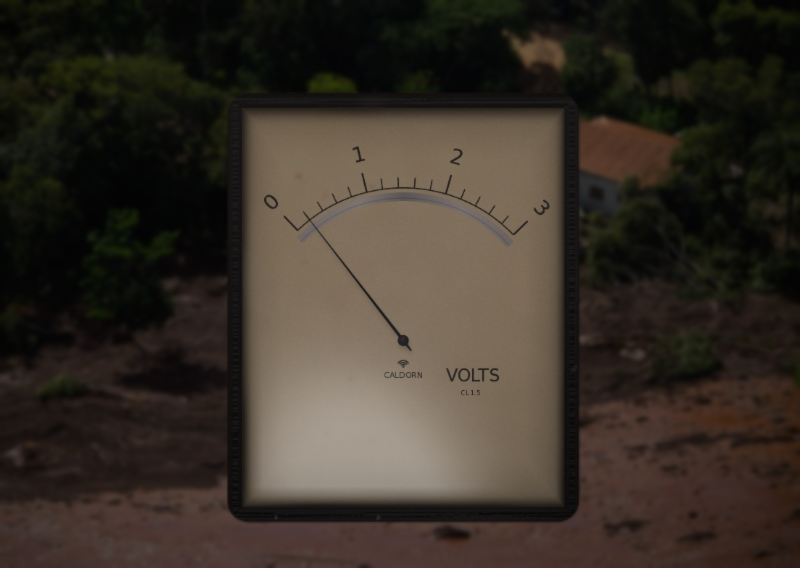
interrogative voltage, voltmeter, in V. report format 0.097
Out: 0.2
